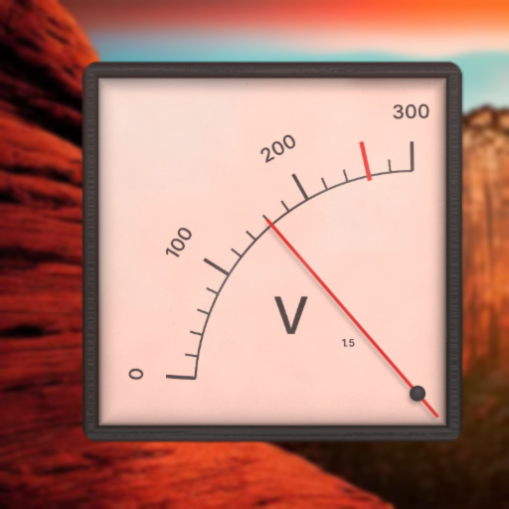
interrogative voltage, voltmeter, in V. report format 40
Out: 160
